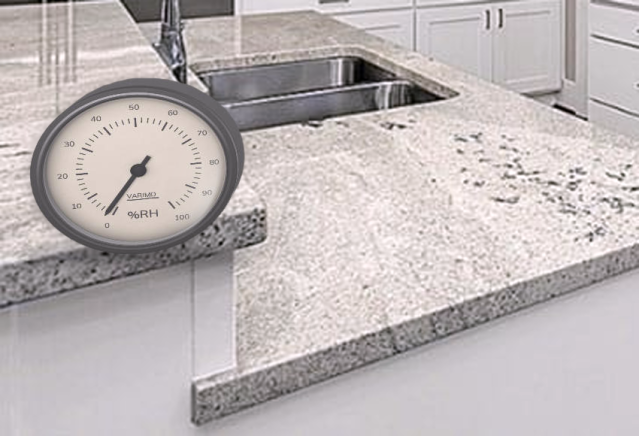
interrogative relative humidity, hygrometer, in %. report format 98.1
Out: 2
